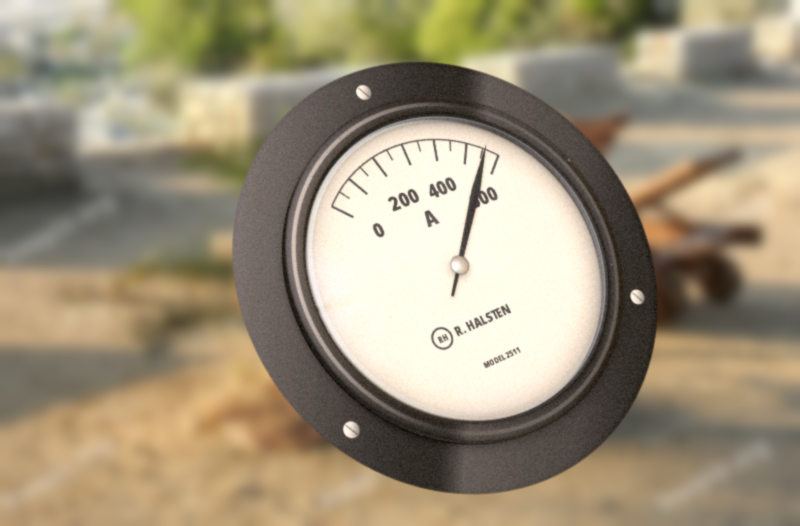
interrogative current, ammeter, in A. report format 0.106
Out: 550
